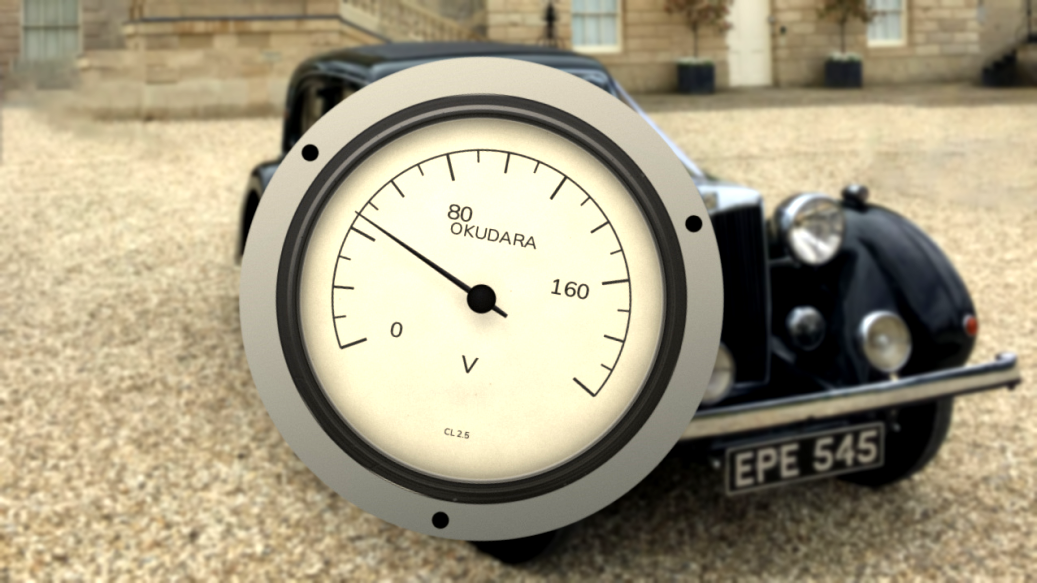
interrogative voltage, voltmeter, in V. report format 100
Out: 45
